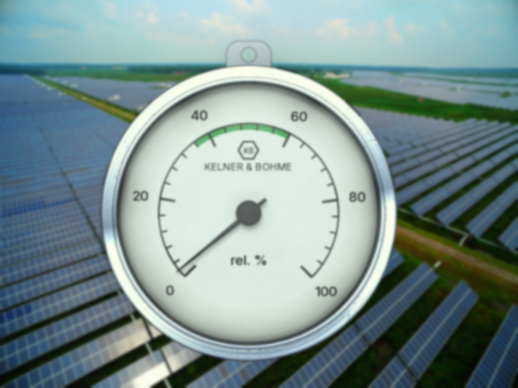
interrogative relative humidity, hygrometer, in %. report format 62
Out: 2
